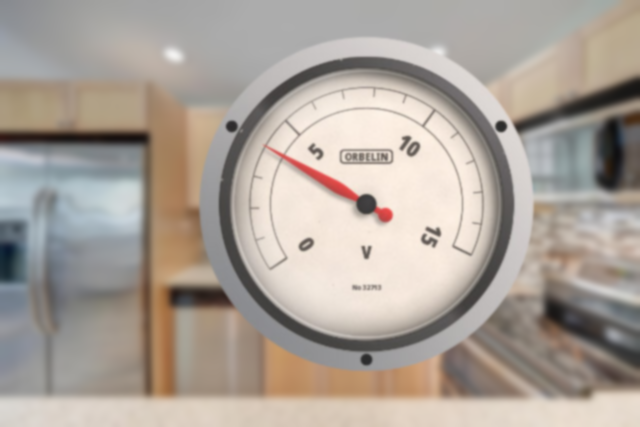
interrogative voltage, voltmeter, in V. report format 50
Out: 4
